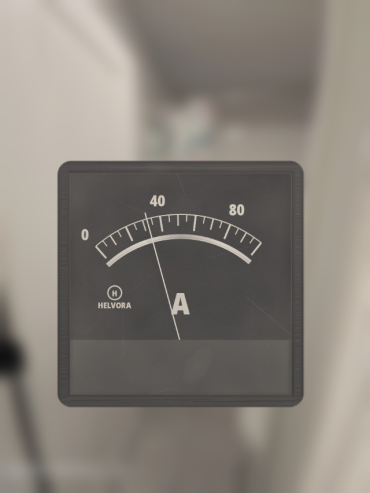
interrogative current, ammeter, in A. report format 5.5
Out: 32.5
